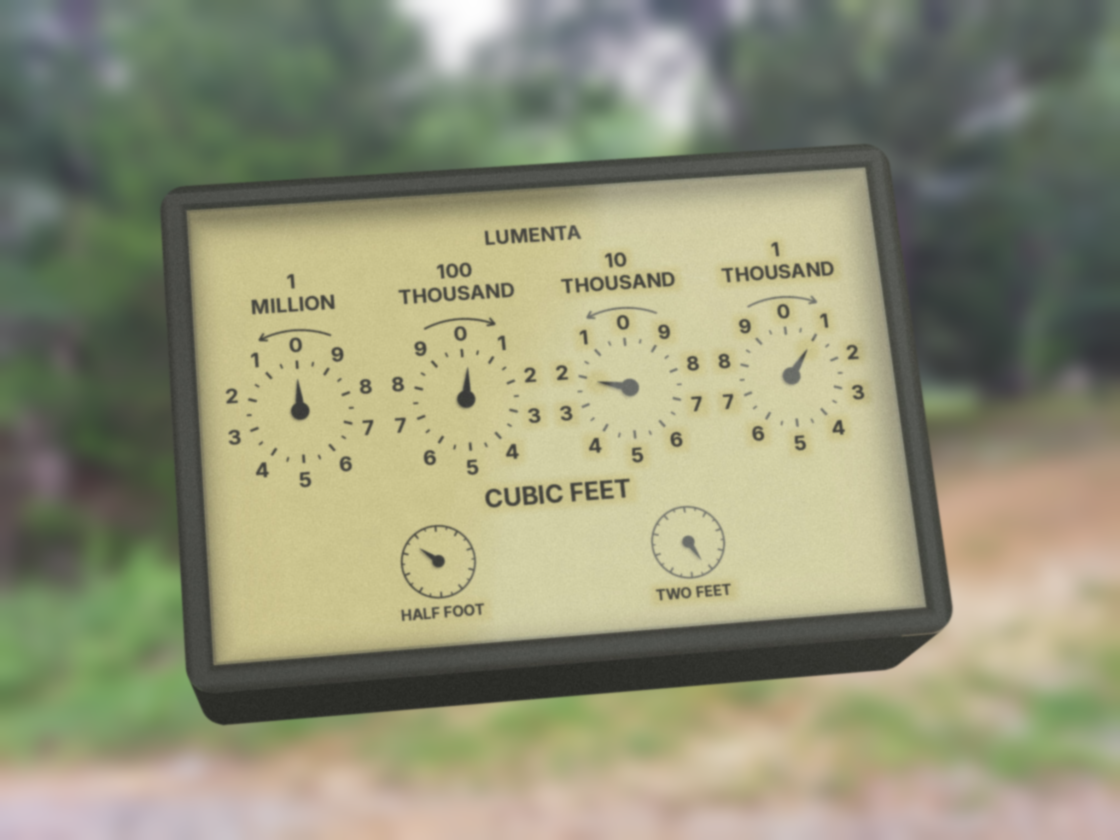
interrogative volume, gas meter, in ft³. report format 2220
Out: 2100
